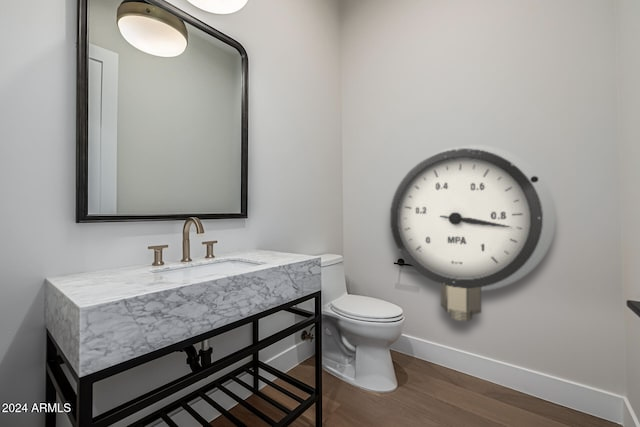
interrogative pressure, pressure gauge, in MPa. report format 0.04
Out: 0.85
